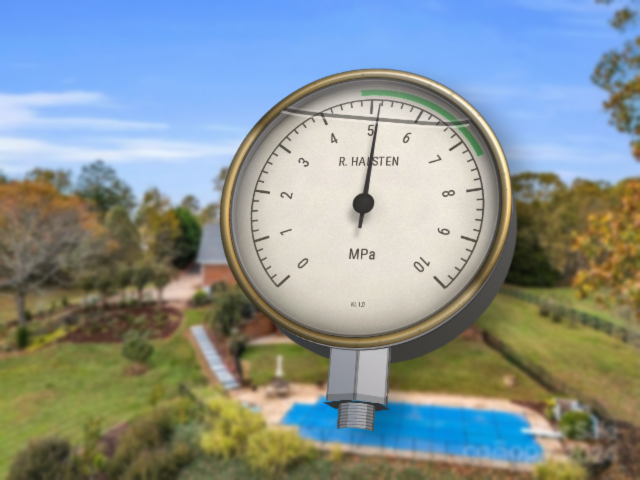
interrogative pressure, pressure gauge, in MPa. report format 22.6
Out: 5.2
